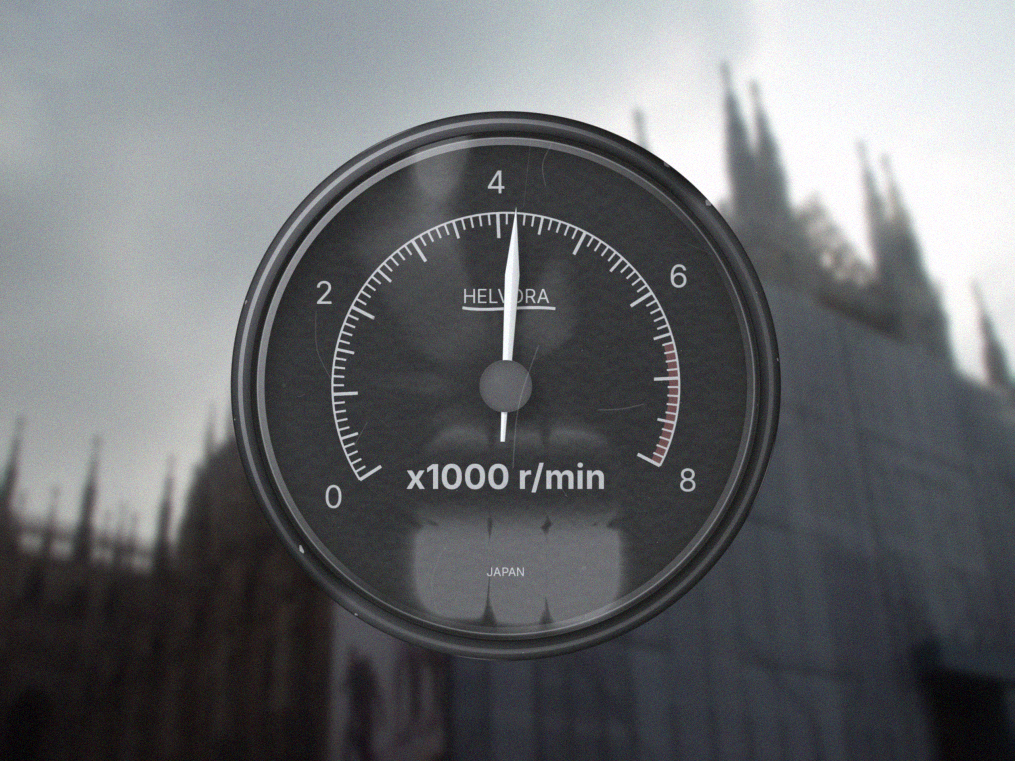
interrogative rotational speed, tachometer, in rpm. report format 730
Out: 4200
